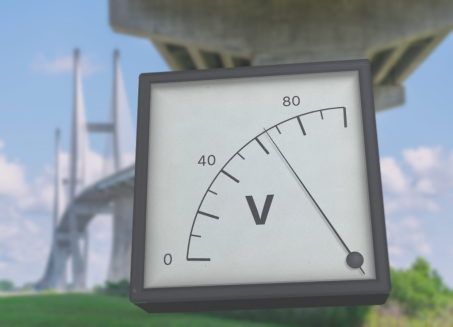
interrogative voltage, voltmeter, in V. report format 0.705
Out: 65
